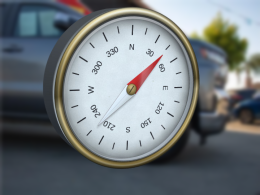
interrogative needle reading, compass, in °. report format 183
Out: 45
